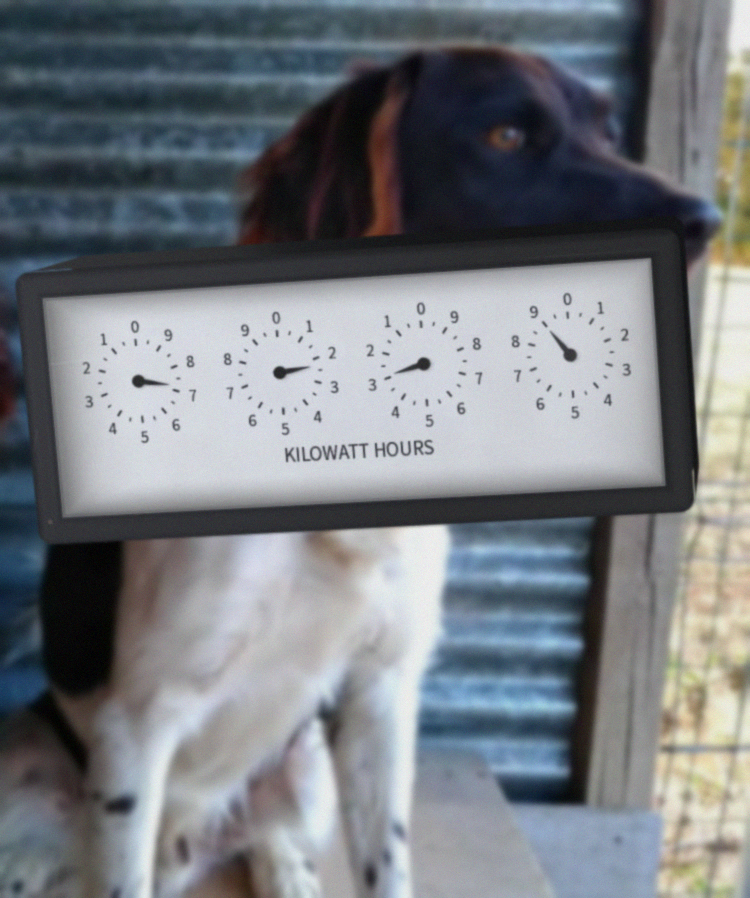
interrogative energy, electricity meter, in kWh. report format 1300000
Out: 7229
